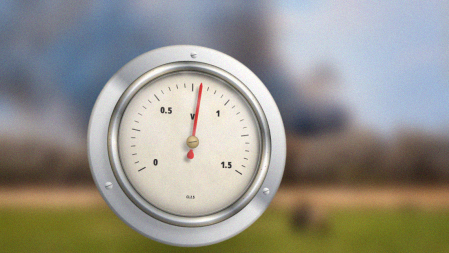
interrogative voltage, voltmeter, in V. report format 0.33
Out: 0.8
